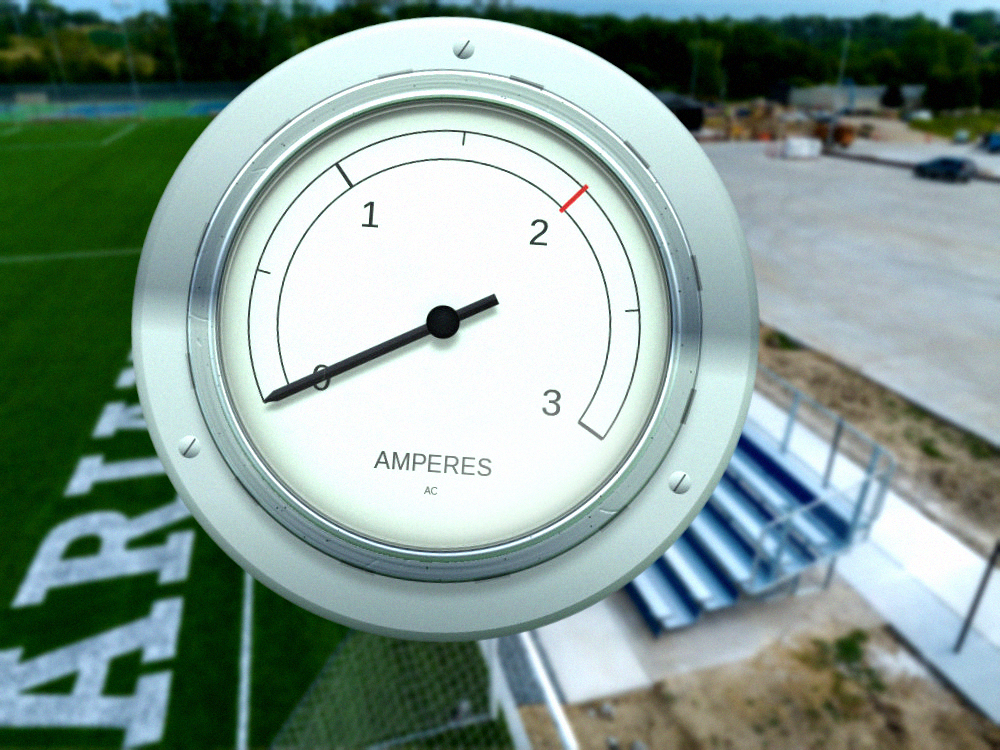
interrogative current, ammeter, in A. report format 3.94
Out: 0
